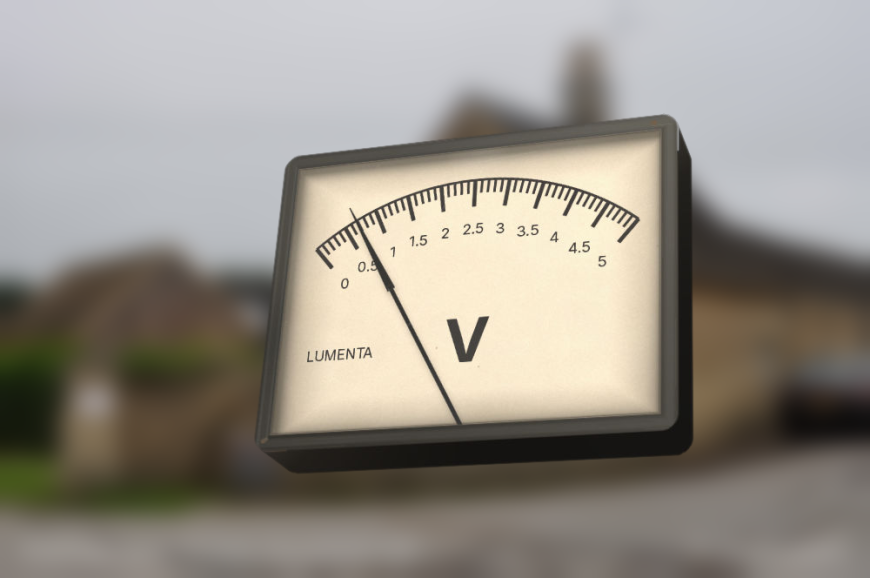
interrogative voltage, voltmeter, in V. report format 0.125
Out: 0.7
